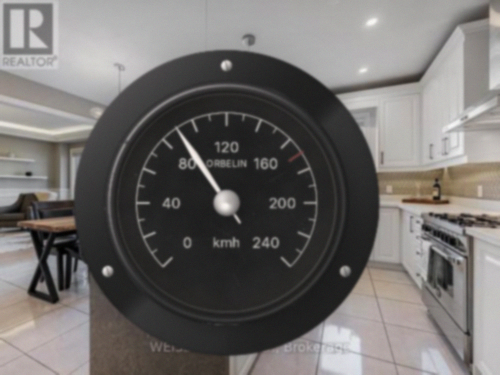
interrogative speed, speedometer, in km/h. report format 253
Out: 90
